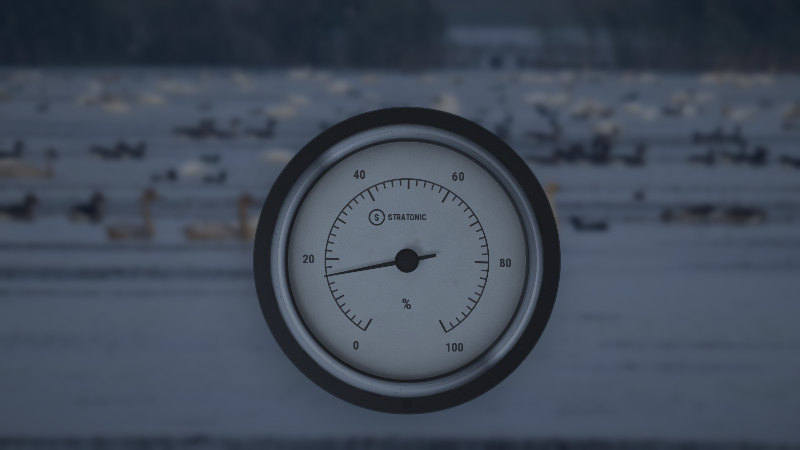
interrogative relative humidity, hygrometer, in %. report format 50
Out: 16
